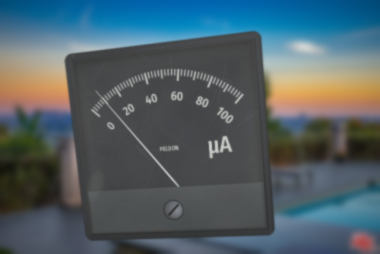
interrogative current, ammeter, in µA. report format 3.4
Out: 10
